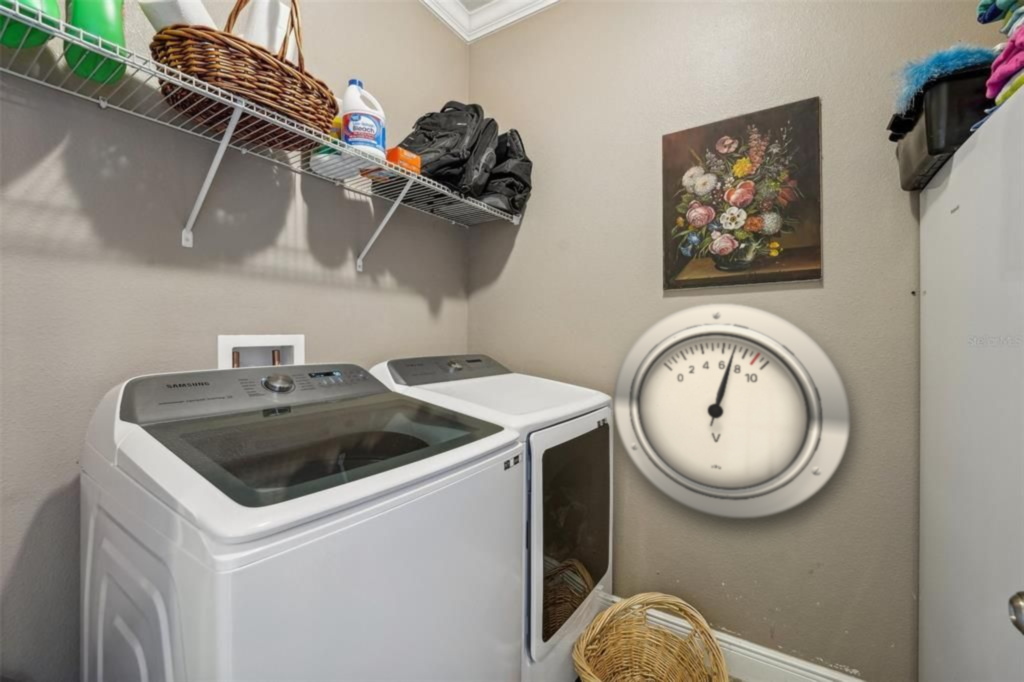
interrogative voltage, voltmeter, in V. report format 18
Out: 7
